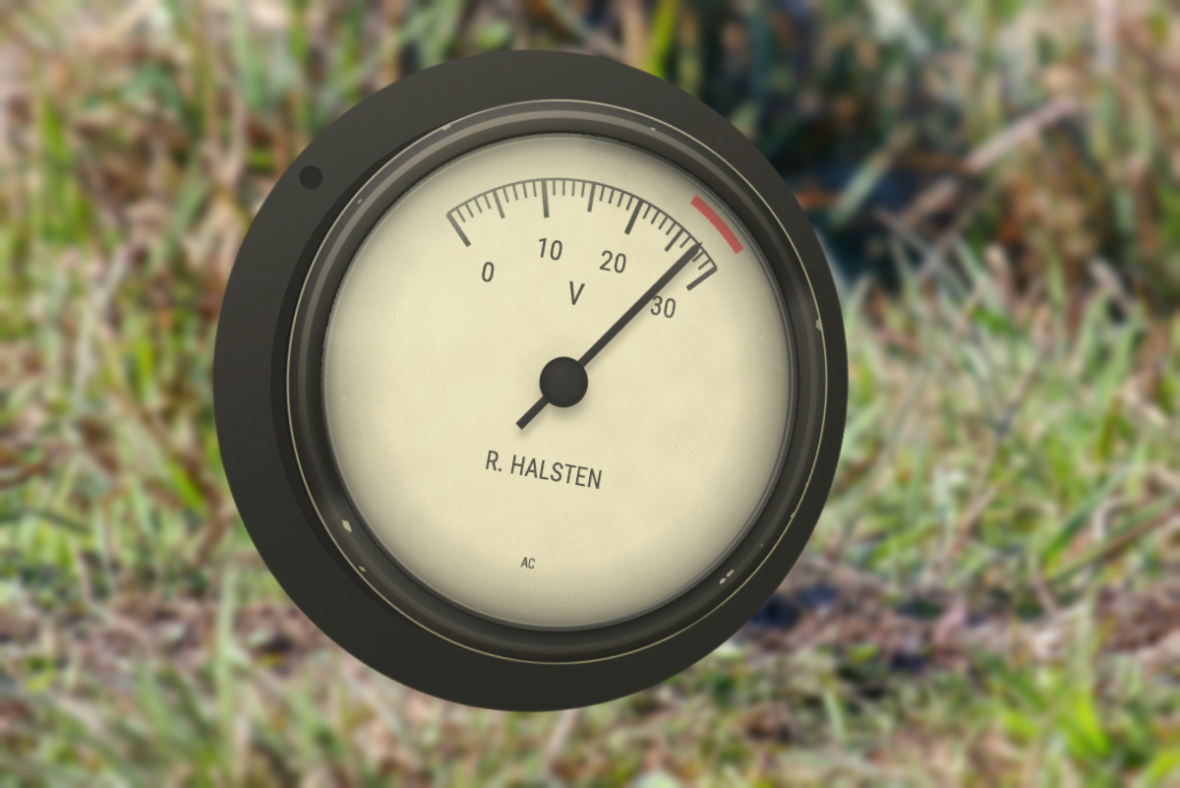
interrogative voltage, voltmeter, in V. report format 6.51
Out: 27
